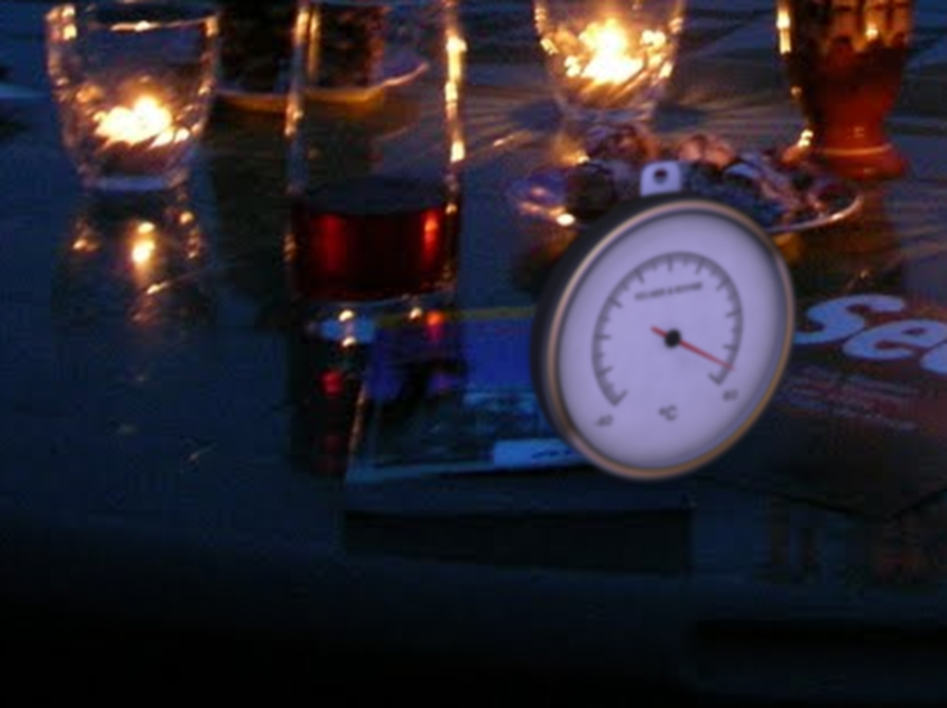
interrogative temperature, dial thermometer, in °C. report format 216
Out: 55
